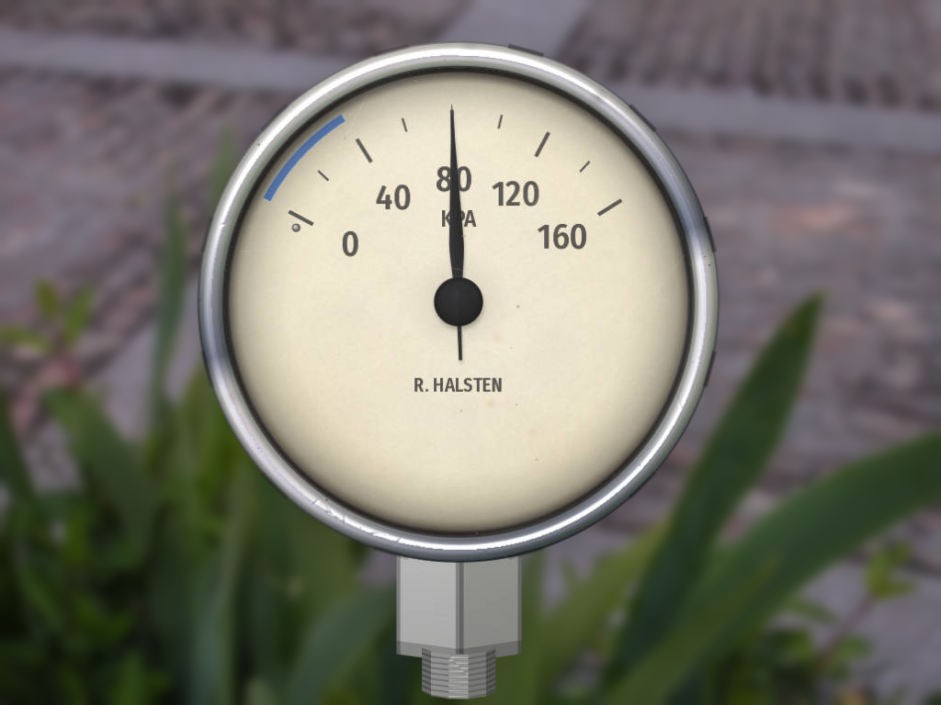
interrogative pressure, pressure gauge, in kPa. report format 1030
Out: 80
